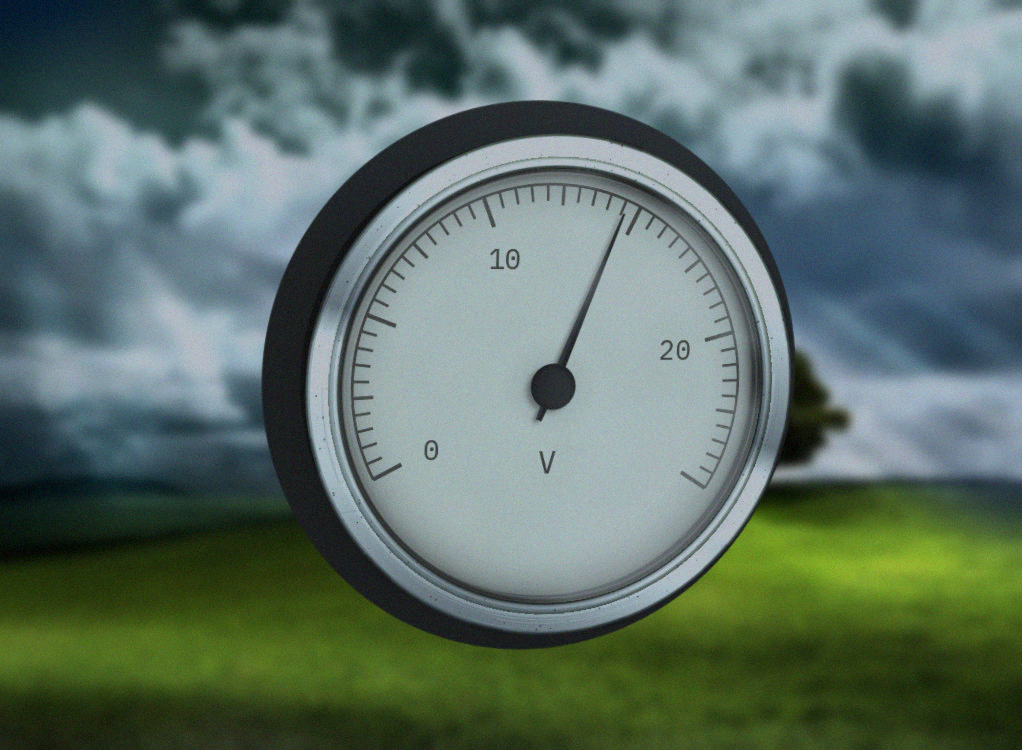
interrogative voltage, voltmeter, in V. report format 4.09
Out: 14.5
